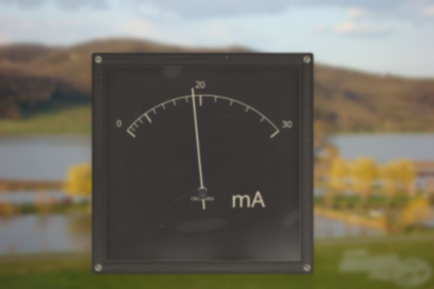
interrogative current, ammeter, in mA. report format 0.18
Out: 19
